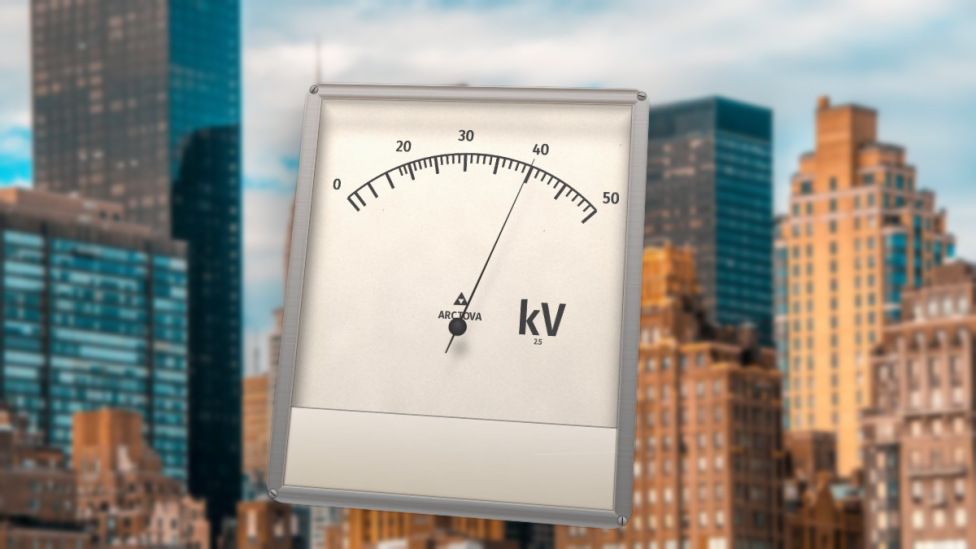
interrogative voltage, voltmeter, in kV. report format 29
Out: 40
